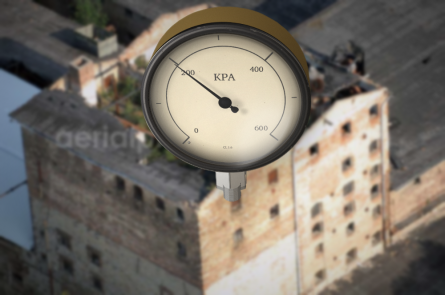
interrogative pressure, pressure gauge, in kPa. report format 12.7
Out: 200
